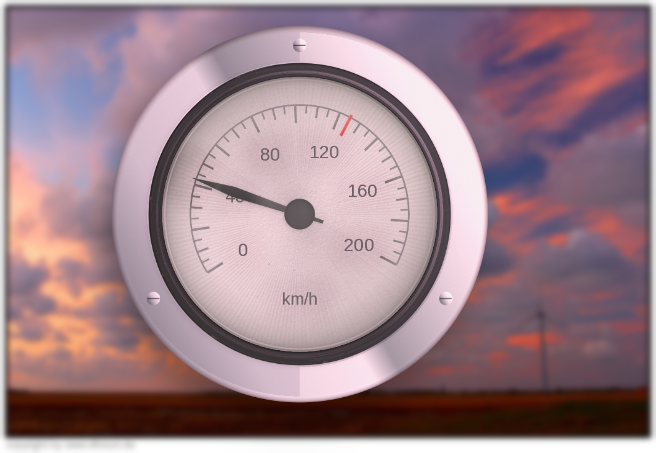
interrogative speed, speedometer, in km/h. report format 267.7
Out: 42.5
